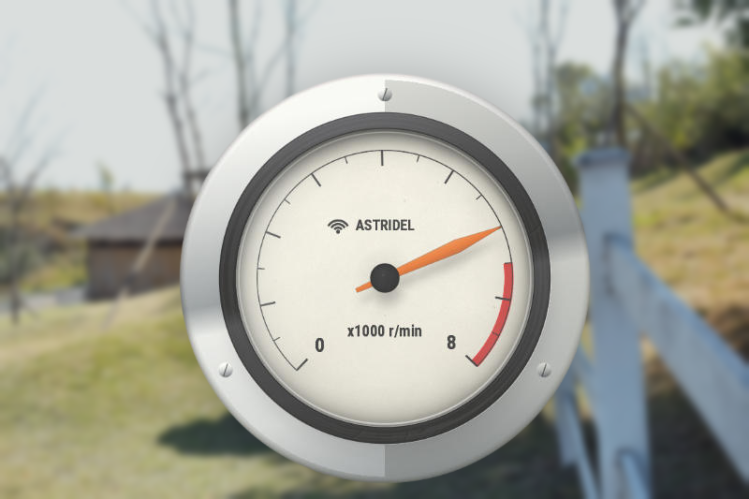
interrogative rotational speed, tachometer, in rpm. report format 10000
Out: 6000
